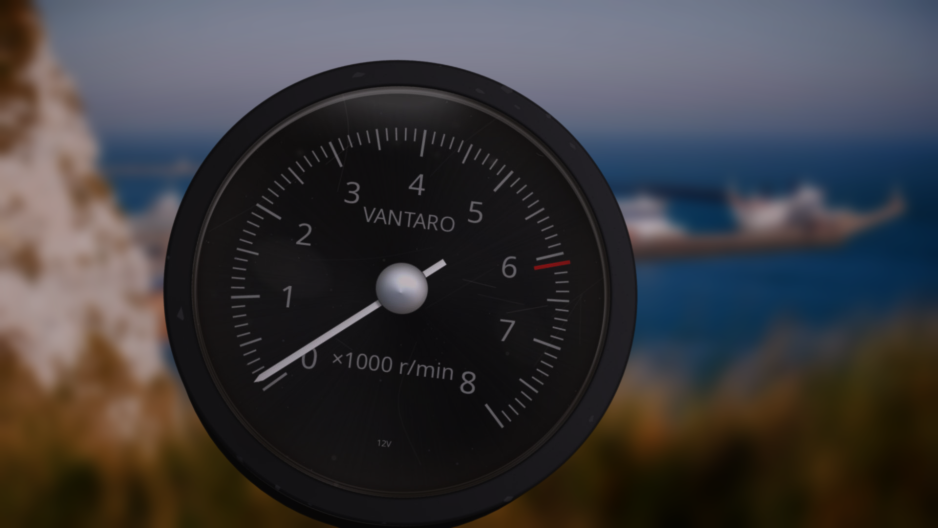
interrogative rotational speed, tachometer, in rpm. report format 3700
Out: 100
